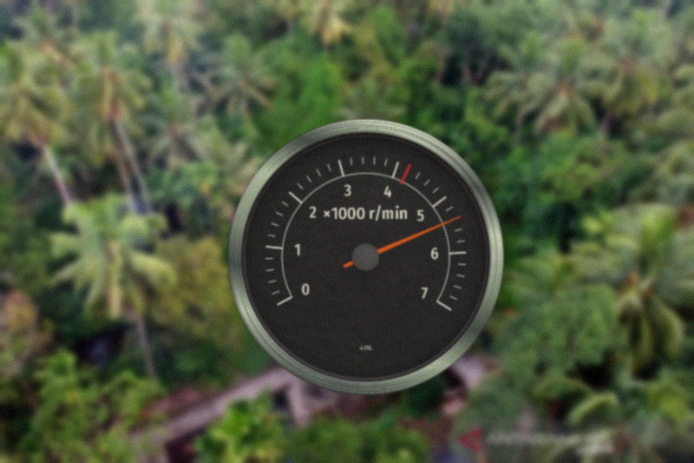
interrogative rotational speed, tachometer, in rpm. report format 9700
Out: 5400
